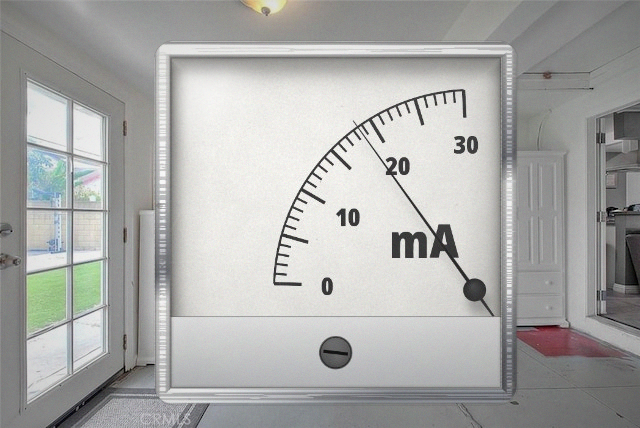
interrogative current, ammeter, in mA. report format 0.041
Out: 18.5
